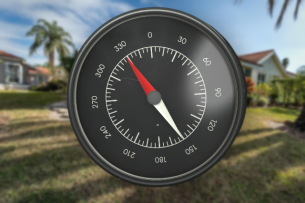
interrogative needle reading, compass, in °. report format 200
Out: 330
